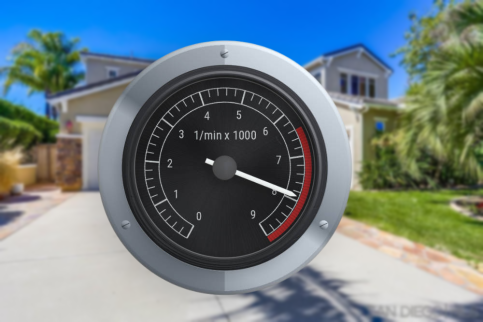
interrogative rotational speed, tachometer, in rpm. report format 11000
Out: 7900
